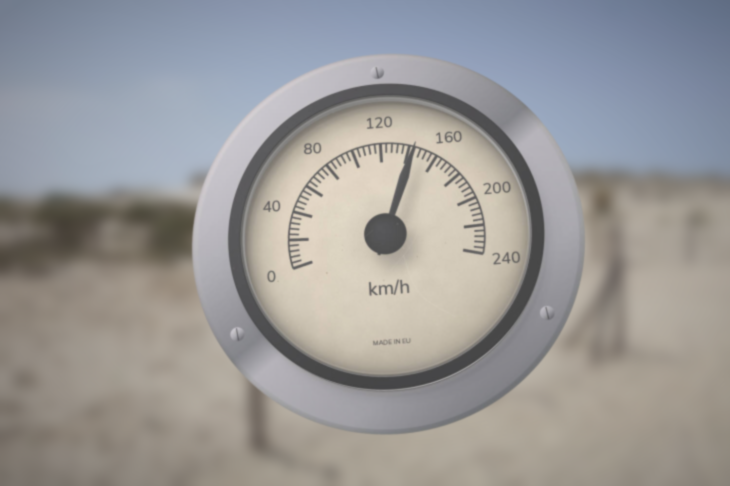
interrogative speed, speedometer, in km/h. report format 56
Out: 144
